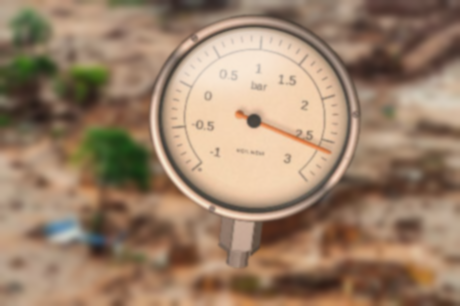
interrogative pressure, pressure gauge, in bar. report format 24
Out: 2.6
